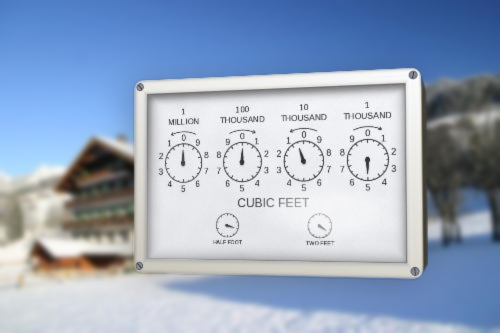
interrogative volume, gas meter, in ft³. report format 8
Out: 500
